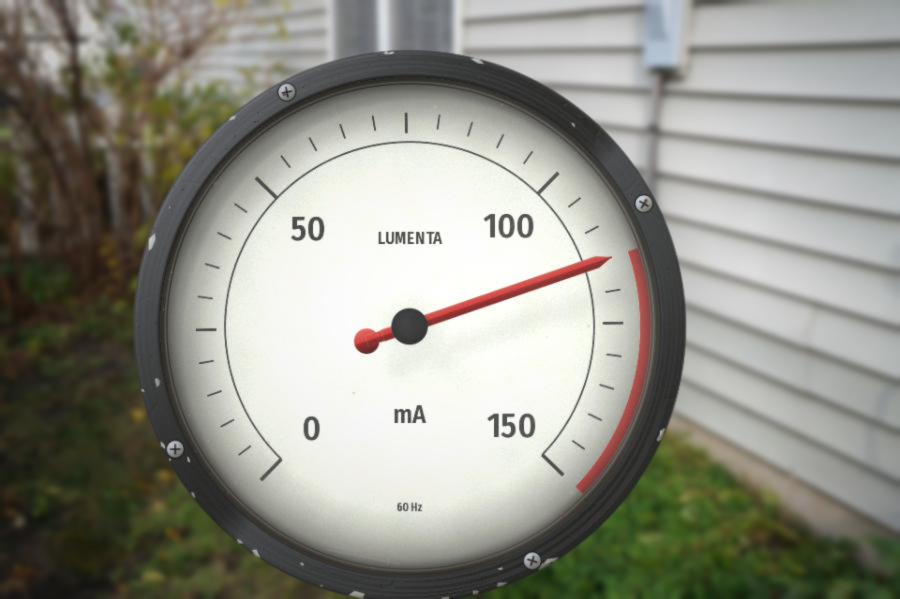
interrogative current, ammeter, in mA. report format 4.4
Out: 115
